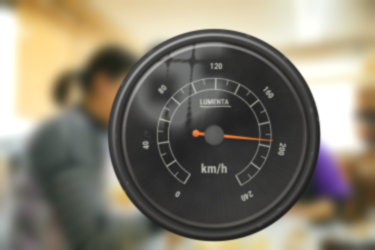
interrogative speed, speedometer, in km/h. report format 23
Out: 195
